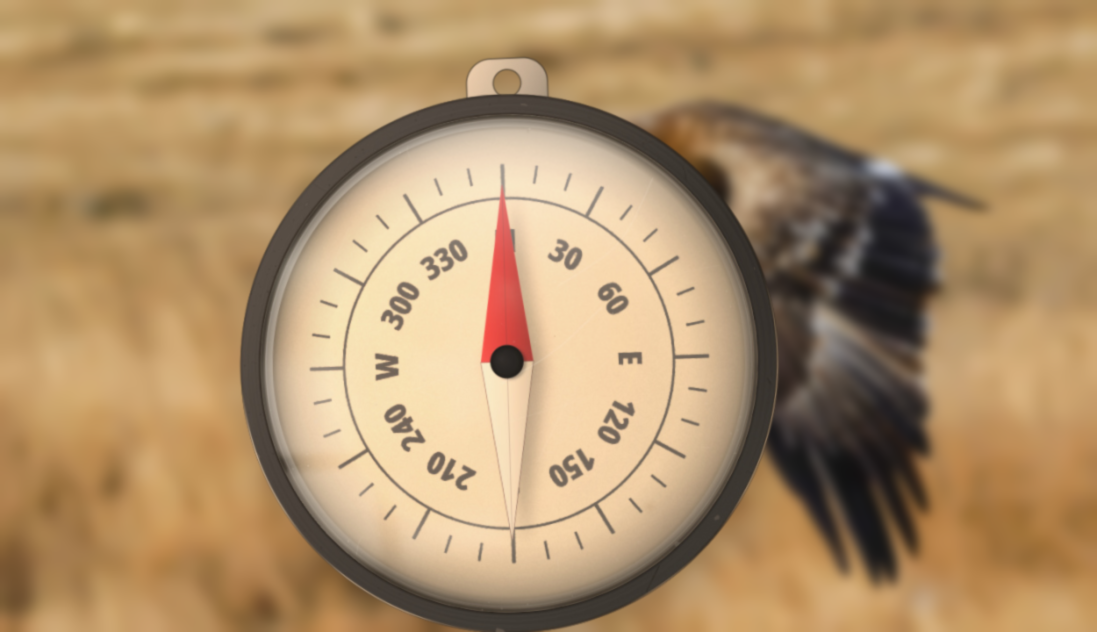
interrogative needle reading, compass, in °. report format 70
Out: 0
